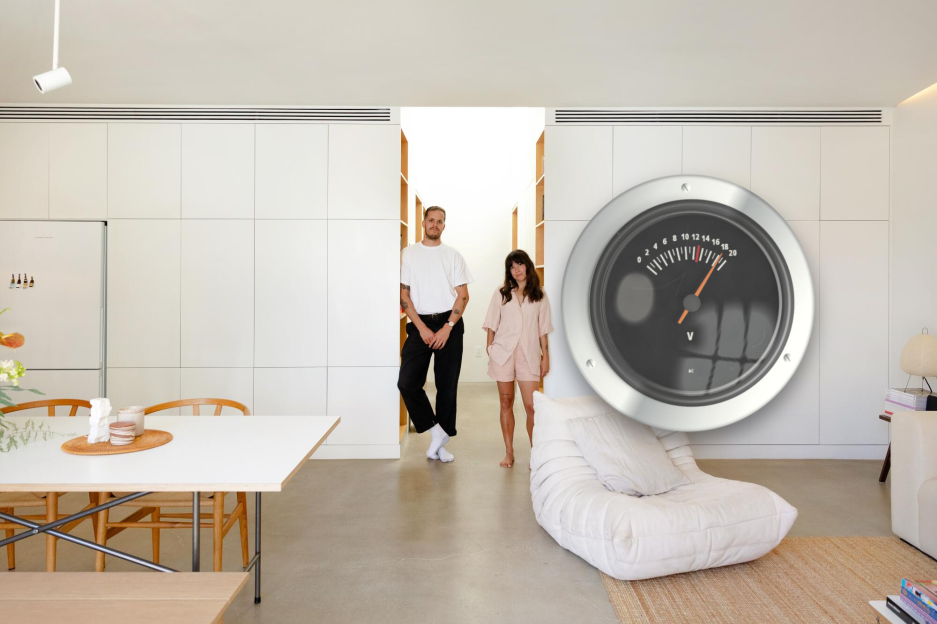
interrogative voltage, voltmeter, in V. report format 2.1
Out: 18
